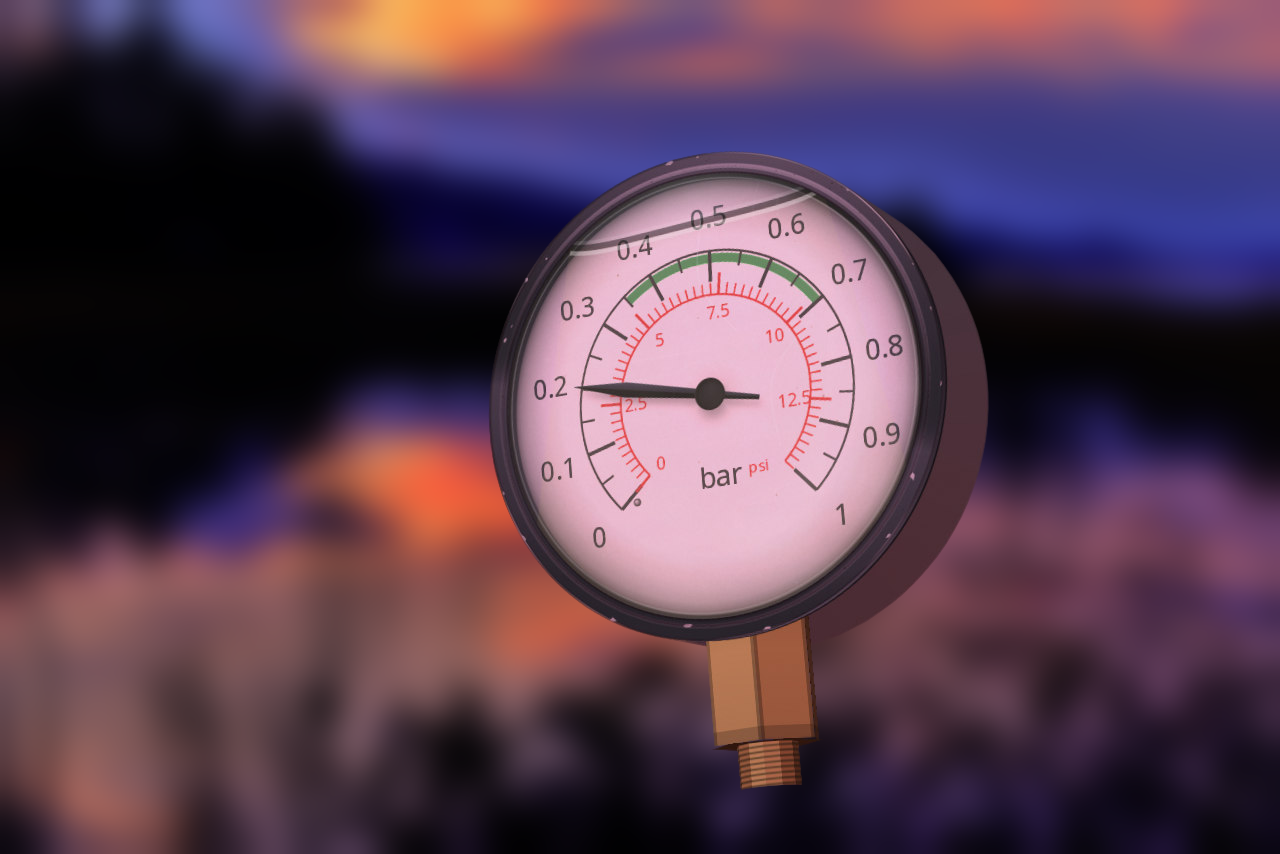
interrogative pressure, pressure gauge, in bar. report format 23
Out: 0.2
